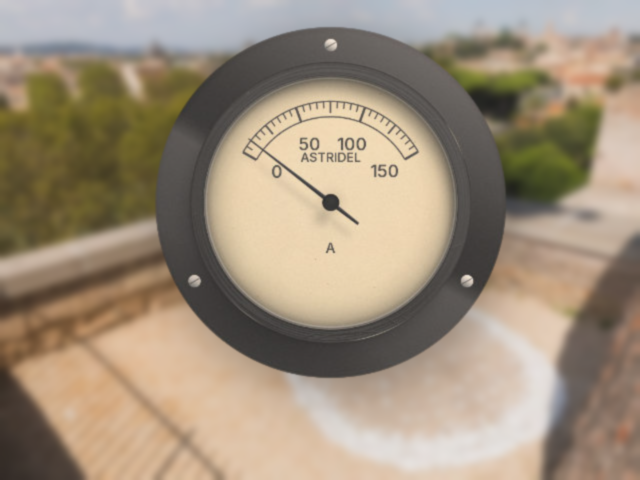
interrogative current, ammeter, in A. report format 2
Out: 10
